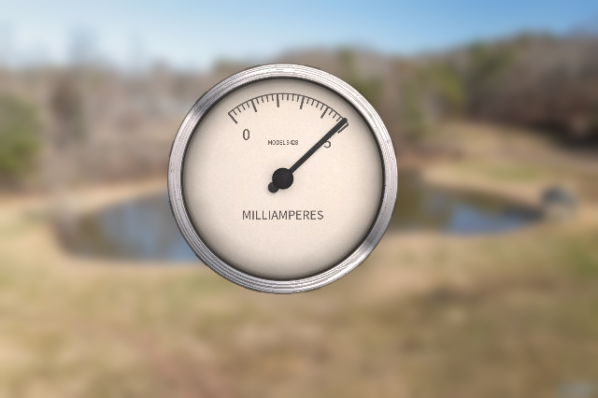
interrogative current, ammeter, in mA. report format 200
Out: 4.8
